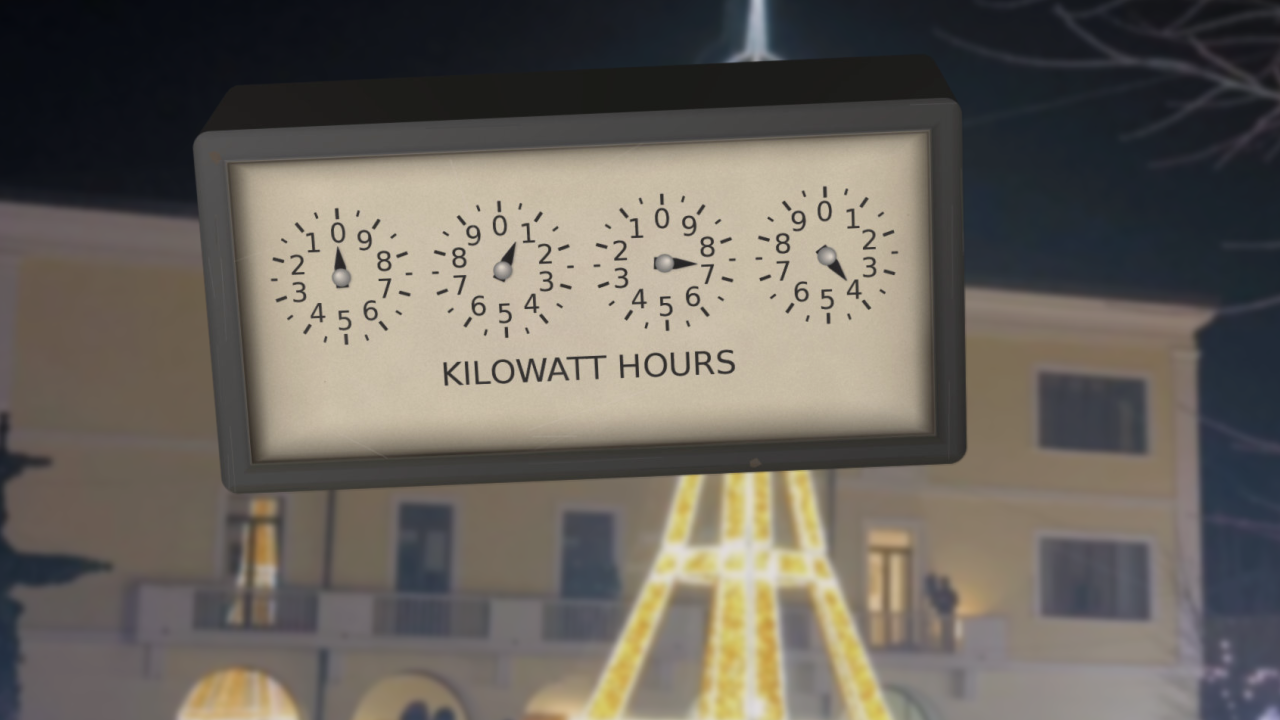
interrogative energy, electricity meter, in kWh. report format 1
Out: 74
